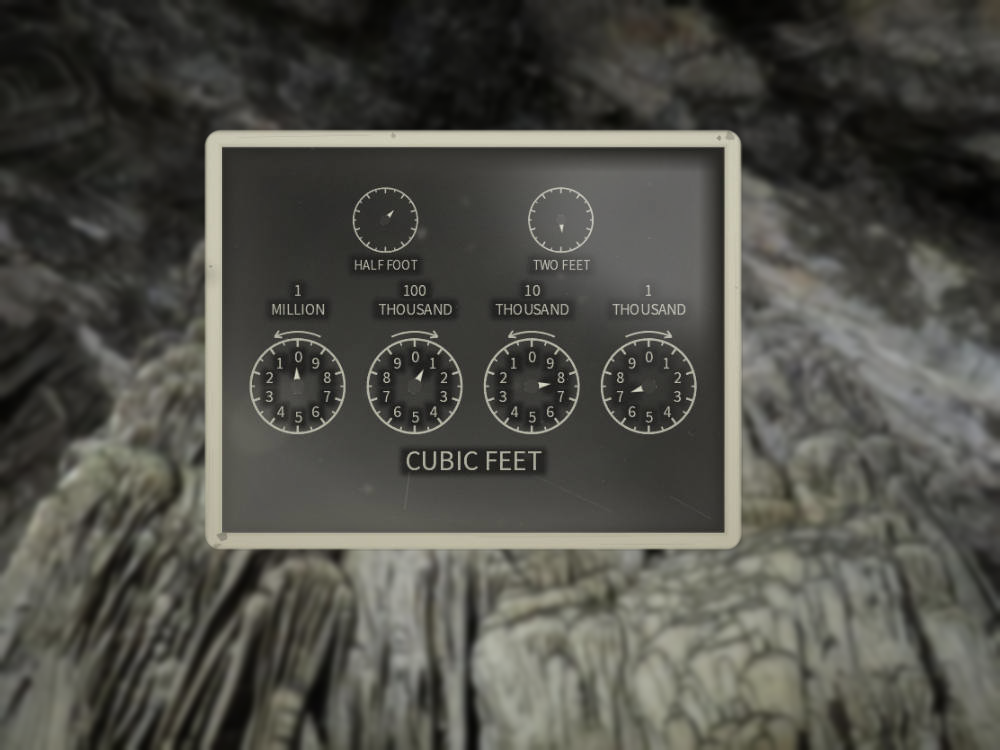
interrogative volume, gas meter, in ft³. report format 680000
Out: 7700
